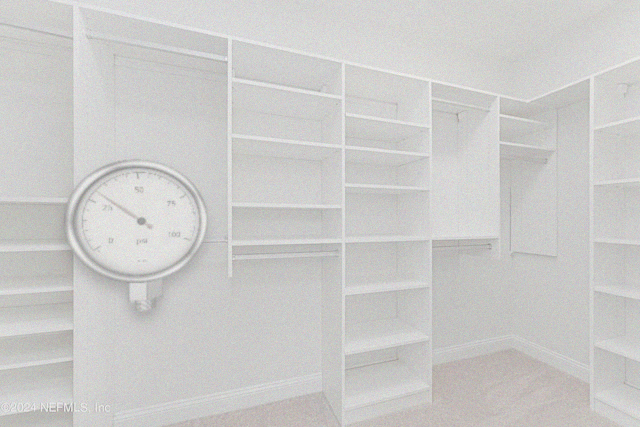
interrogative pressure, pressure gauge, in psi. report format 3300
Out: 30
